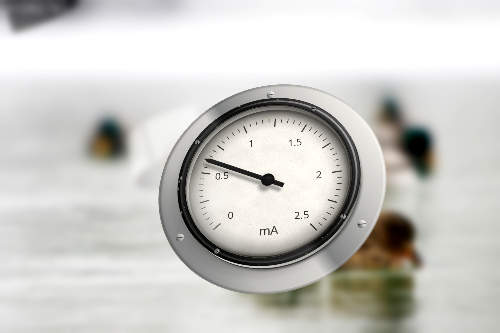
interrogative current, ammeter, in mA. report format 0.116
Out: 0.6
